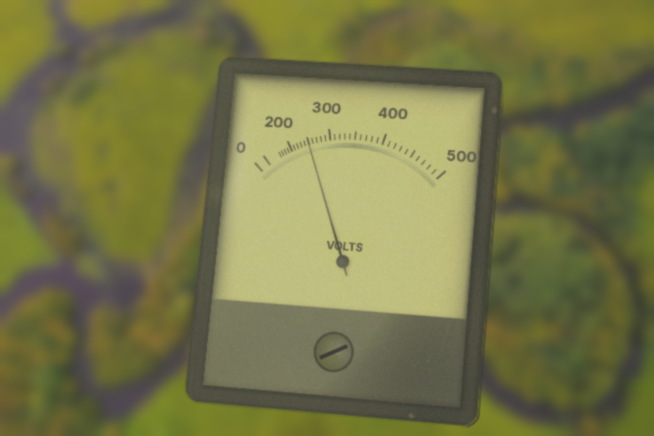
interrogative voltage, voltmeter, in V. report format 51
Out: 250
